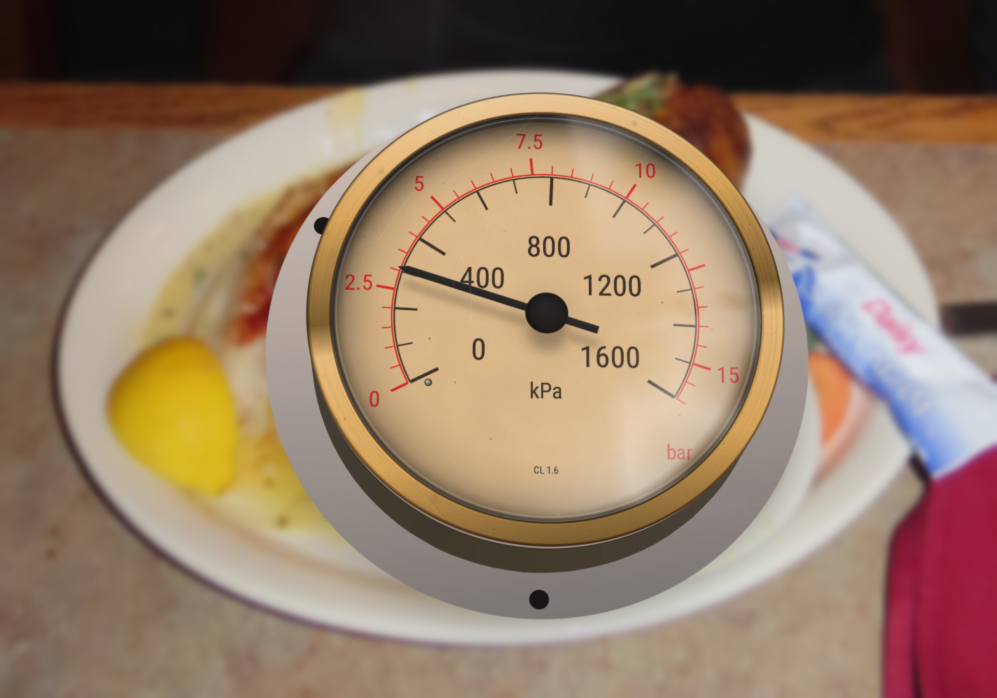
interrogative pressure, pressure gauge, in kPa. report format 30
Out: 300
